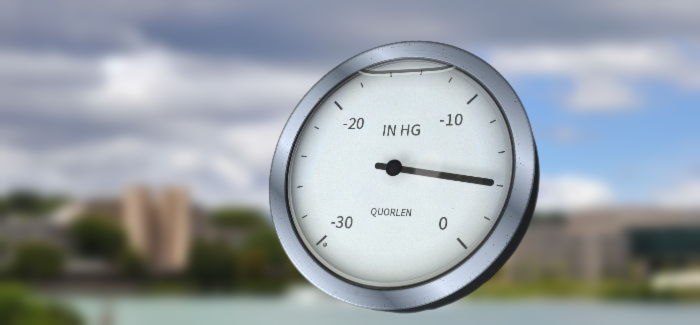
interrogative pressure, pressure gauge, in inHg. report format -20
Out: -4
